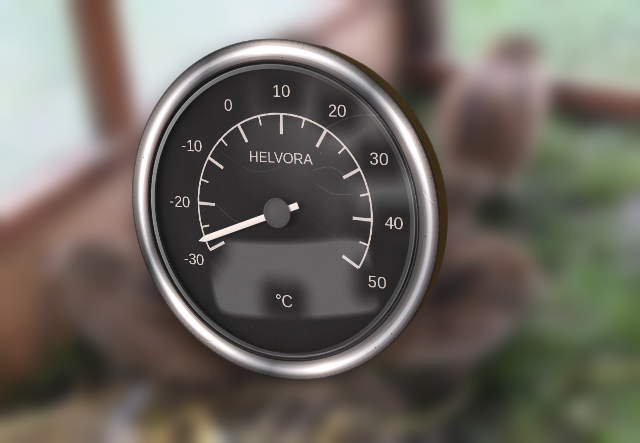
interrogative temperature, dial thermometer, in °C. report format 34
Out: -27.5
